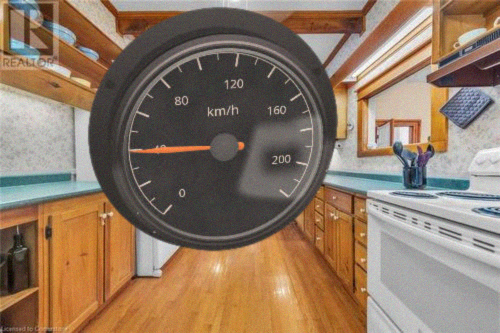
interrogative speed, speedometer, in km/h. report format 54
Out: 40
